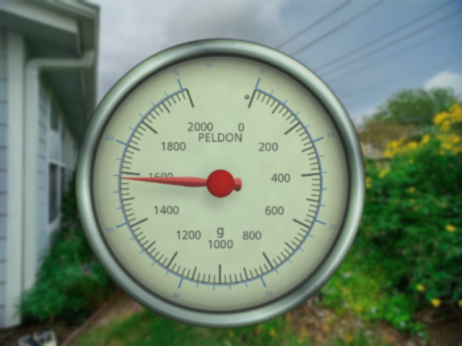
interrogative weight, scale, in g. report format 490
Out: 1580
